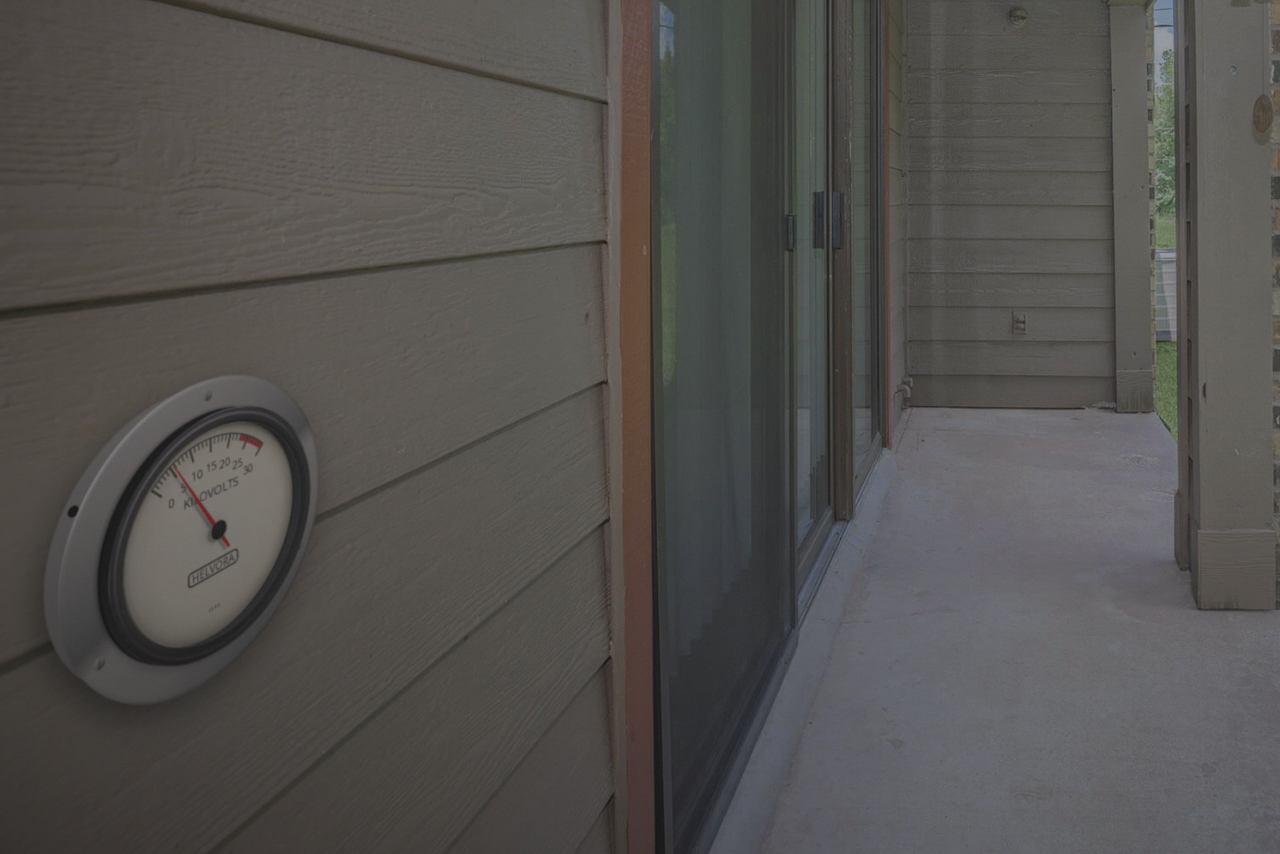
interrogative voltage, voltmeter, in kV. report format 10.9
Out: 5
